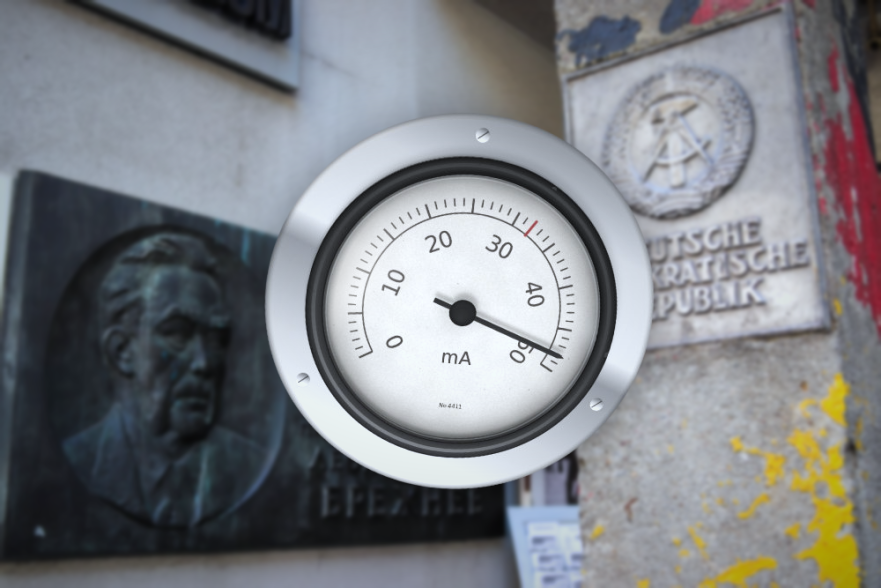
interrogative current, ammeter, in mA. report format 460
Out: 48
